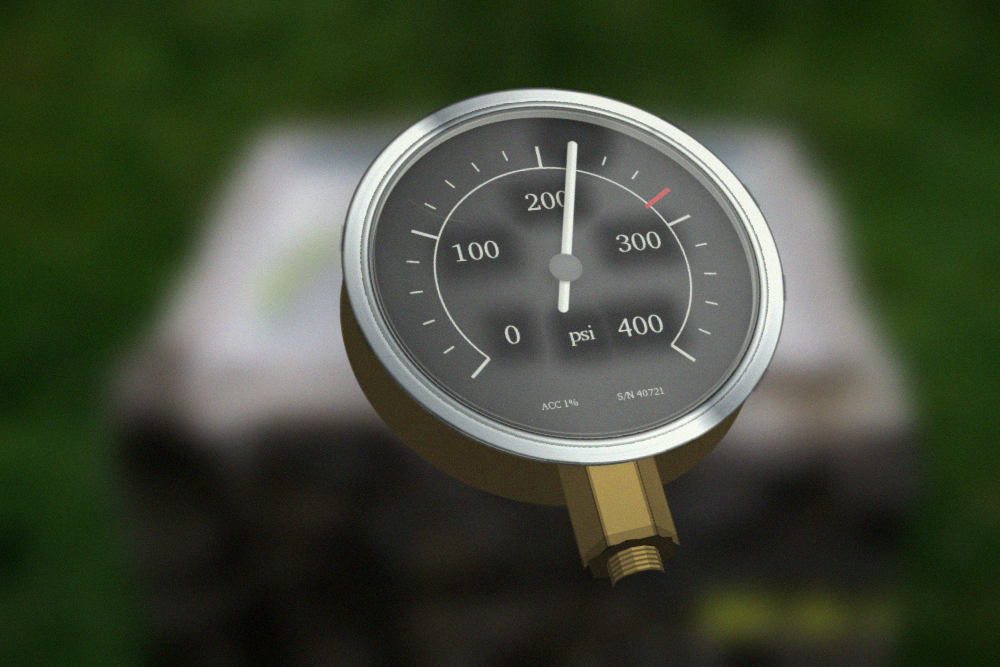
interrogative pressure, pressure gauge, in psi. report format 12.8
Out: 220
